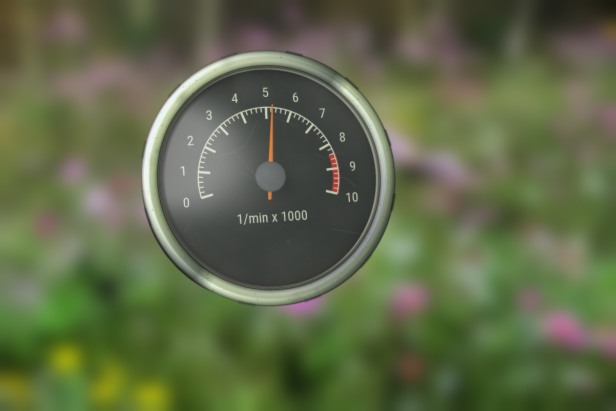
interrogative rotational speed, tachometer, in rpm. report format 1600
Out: 5200
